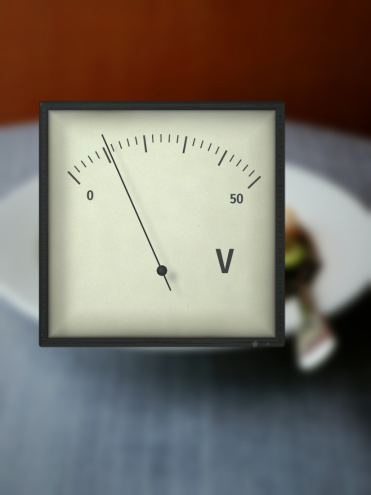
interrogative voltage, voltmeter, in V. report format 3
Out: 11
